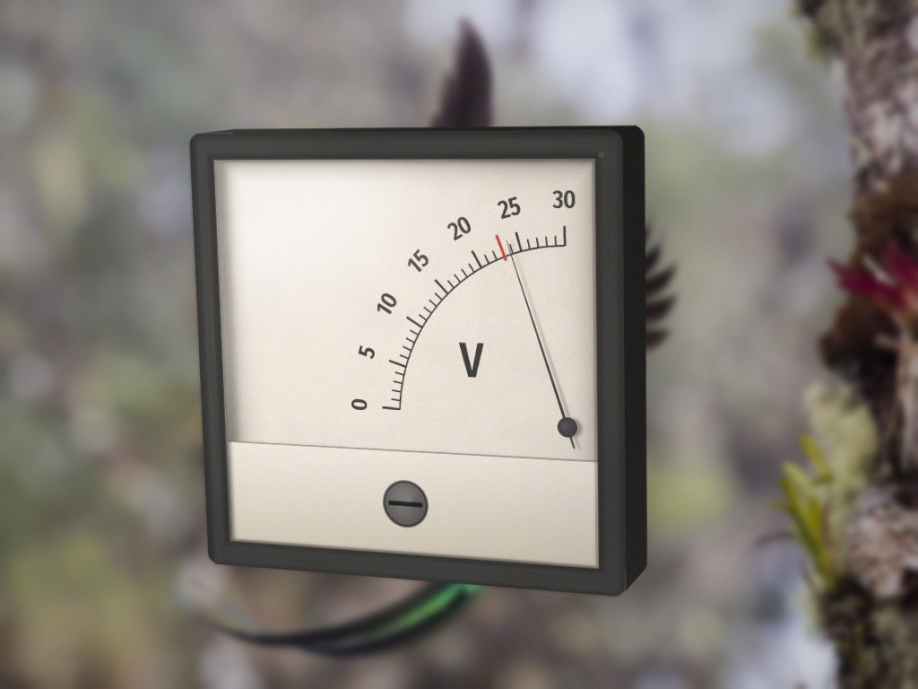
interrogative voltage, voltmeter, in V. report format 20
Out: 24
